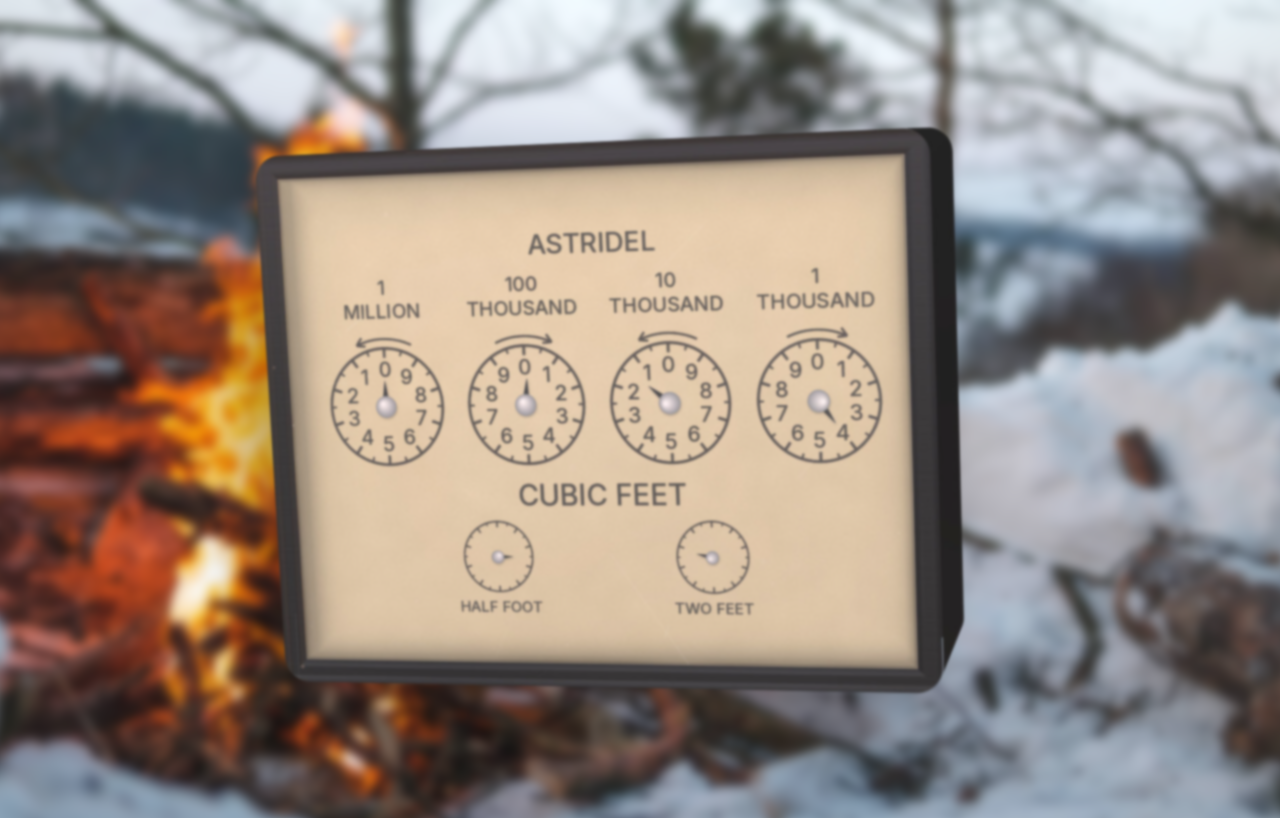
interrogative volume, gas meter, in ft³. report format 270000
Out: 1400
